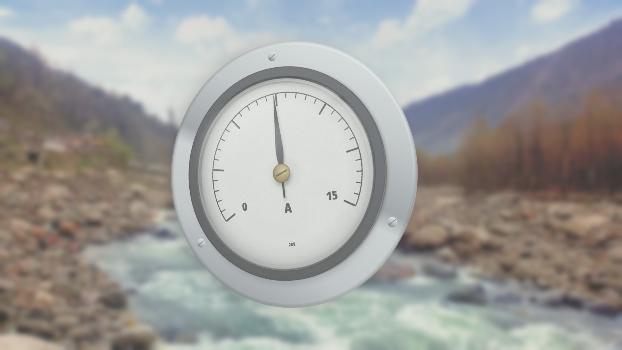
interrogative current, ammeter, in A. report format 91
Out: 7.5
